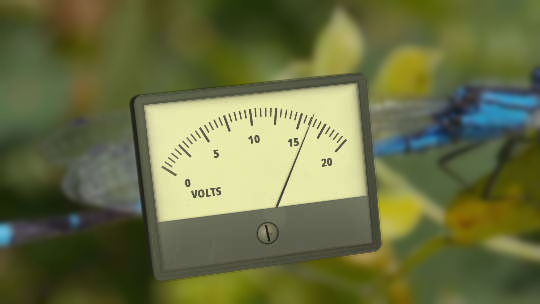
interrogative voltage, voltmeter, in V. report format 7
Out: 16
